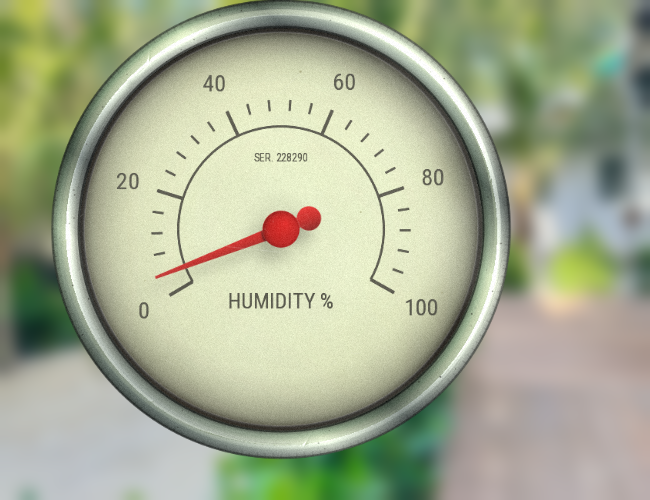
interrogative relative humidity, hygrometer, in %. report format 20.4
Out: 4
